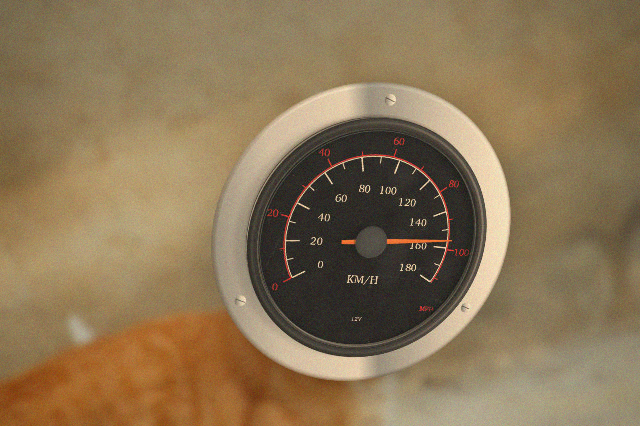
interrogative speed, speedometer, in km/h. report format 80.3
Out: 155
